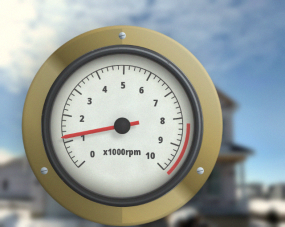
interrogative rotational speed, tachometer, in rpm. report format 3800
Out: 1200
